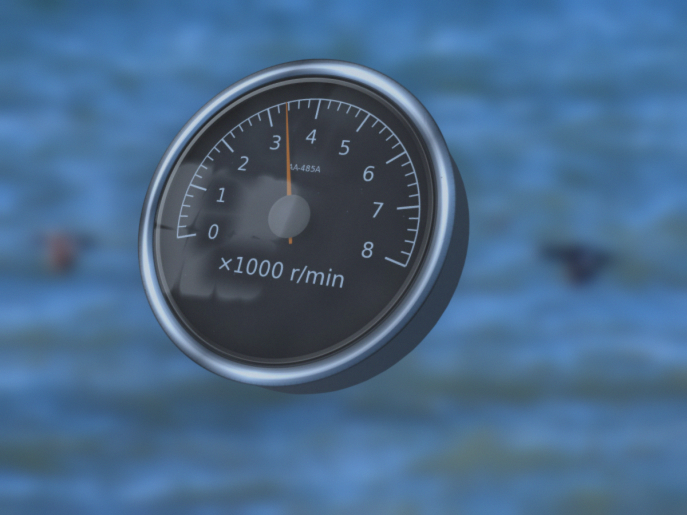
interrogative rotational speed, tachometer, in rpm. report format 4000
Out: 3400
